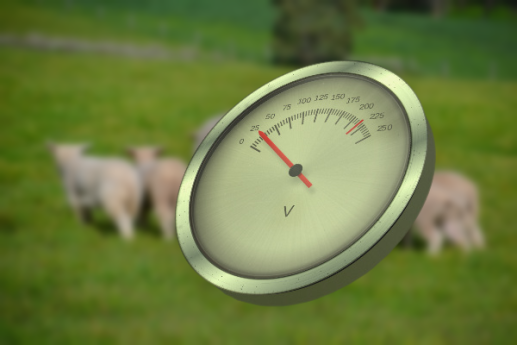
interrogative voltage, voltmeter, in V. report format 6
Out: 25
